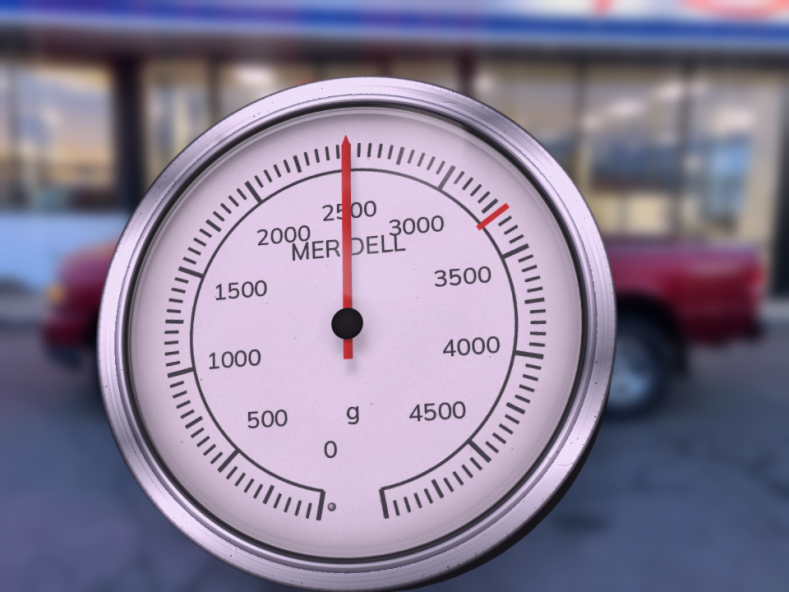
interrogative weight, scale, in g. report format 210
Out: 2500
